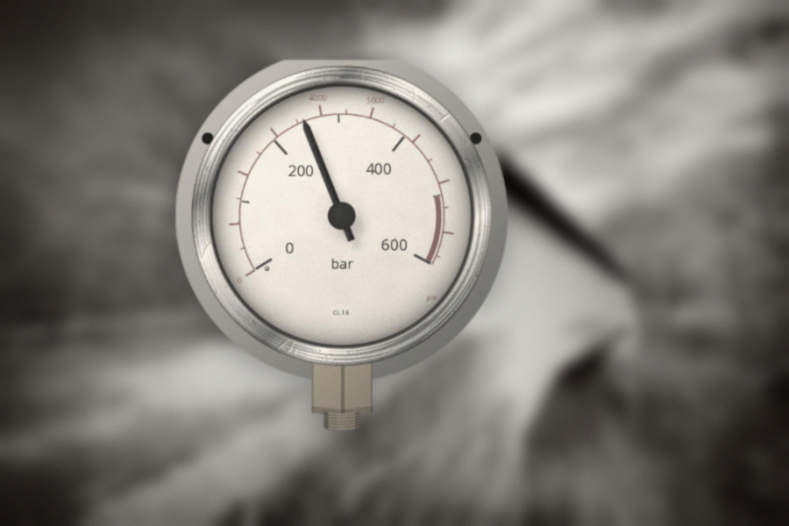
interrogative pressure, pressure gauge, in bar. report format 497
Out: 250
